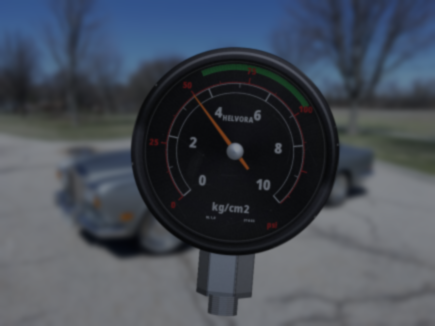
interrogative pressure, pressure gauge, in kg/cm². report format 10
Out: 3.5
